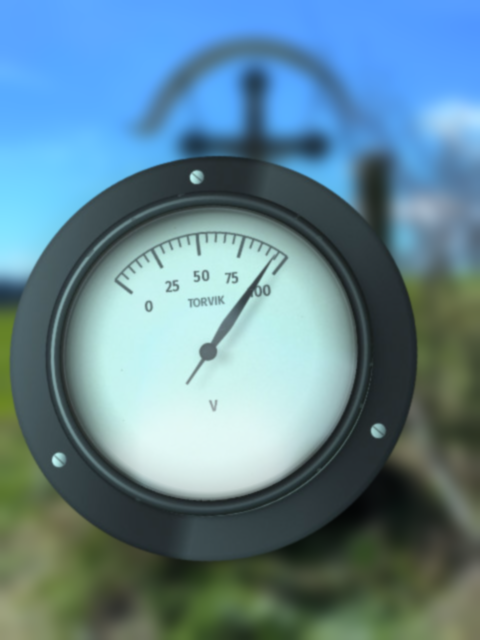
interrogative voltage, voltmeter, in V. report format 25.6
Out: 95
